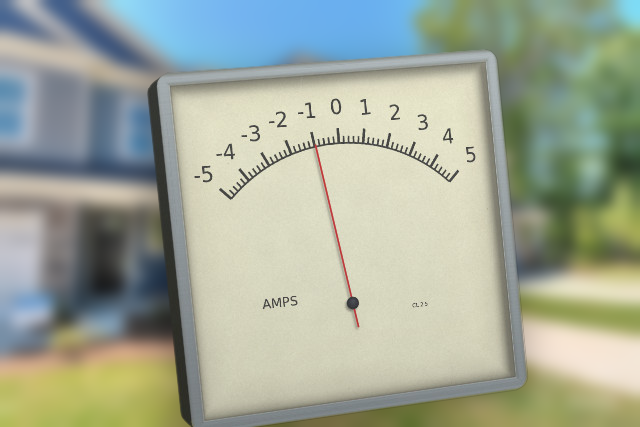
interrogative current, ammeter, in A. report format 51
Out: -1
